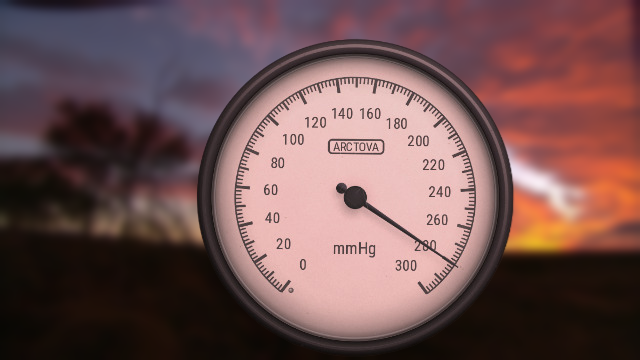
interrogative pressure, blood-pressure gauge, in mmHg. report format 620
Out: 280
